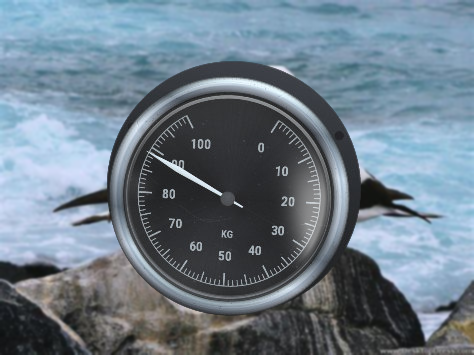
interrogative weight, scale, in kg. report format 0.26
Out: 89
